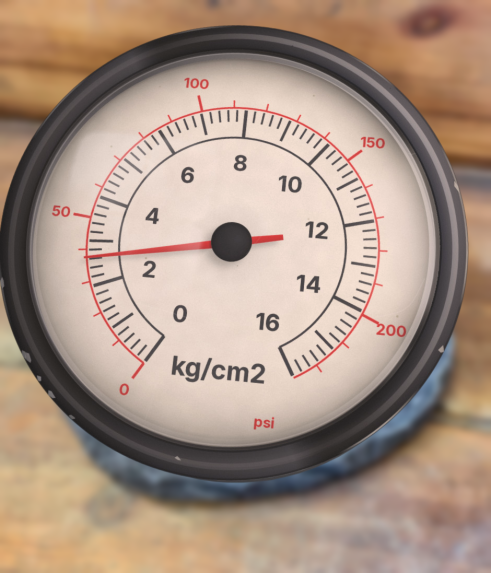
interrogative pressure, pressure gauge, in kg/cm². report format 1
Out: 2.6
